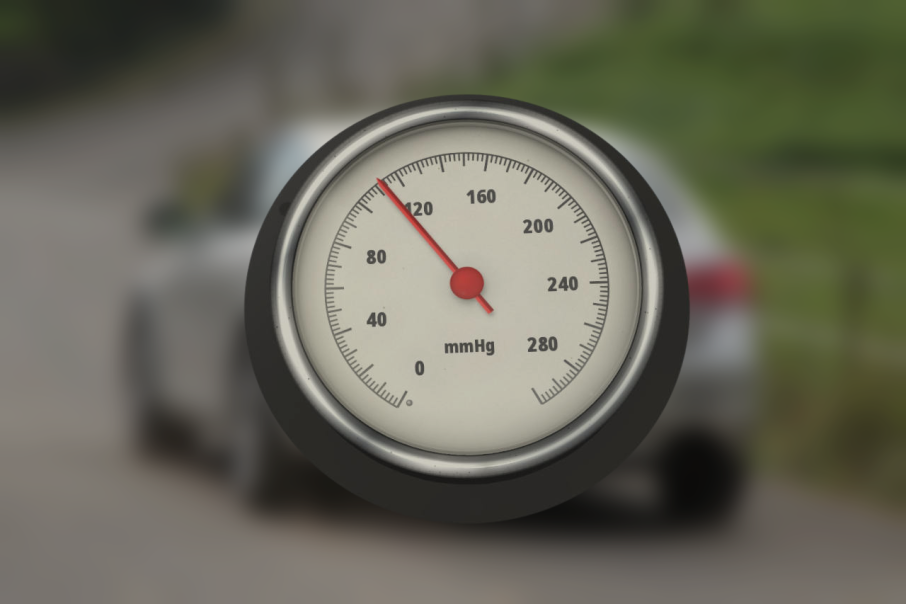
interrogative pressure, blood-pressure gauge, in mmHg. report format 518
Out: 112
